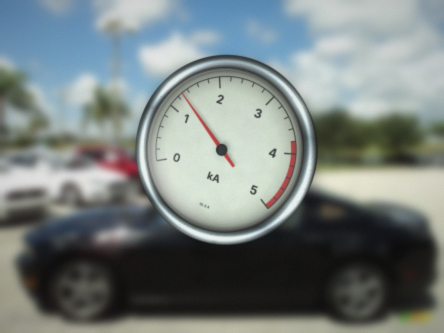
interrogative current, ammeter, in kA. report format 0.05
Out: 1.3
